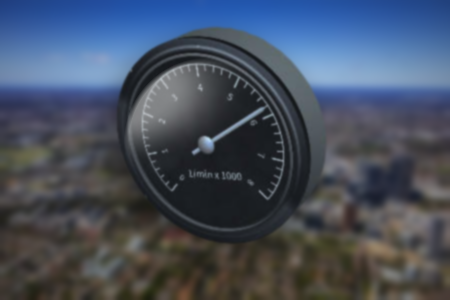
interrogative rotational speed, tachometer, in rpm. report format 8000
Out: 5800
